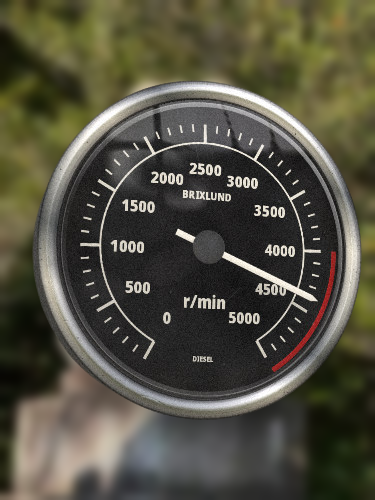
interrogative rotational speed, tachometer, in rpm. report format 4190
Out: 4400
